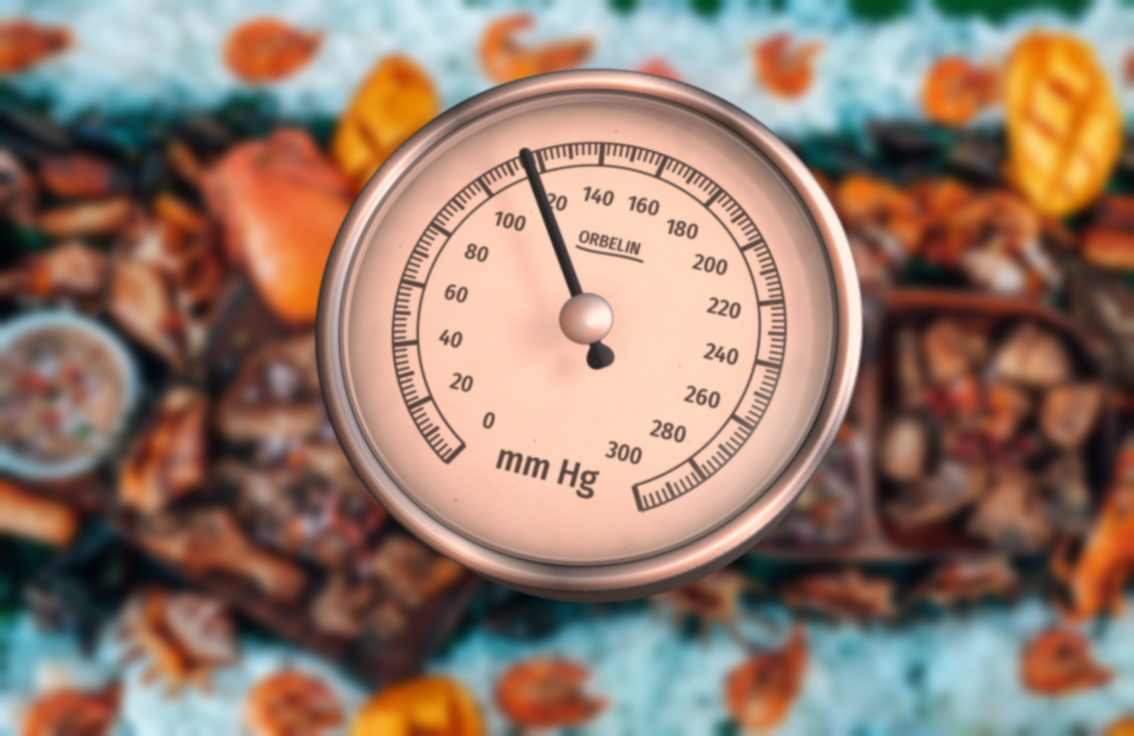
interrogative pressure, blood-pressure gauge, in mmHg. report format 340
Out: 116
